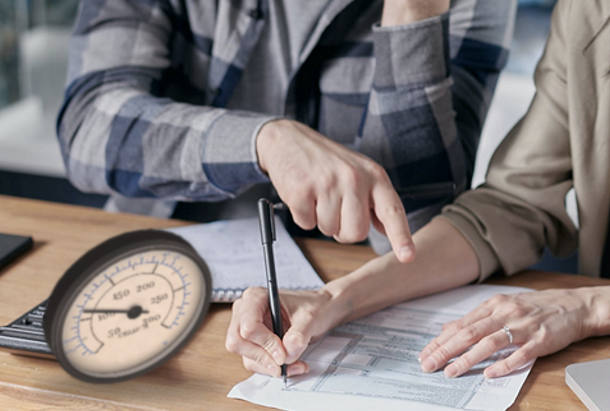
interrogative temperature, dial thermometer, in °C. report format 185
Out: 112.5
